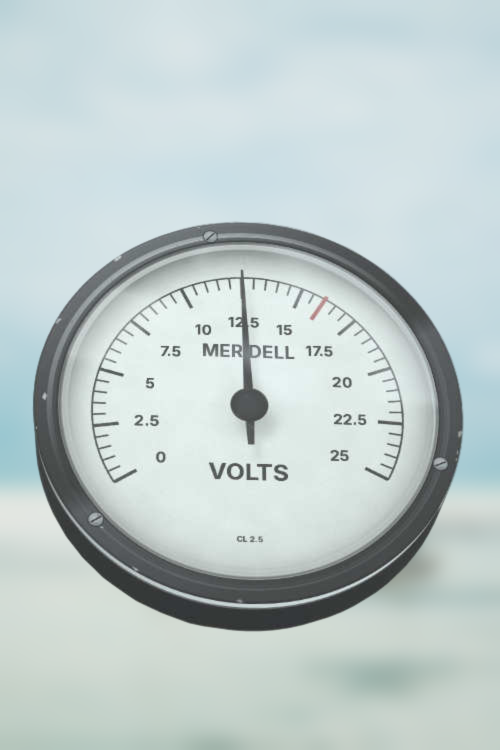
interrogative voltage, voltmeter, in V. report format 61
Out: 12.5
